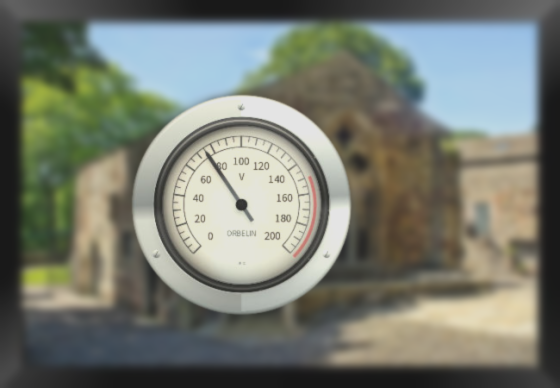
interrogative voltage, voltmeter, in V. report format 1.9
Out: 75
